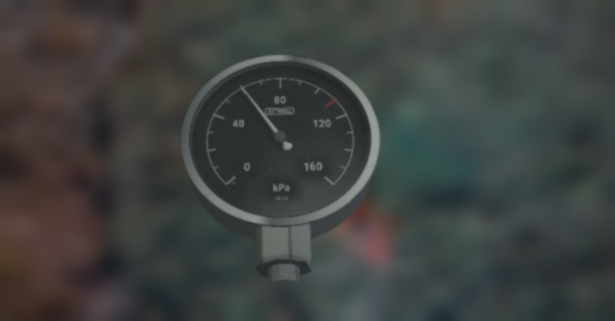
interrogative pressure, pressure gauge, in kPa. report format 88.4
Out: 60
